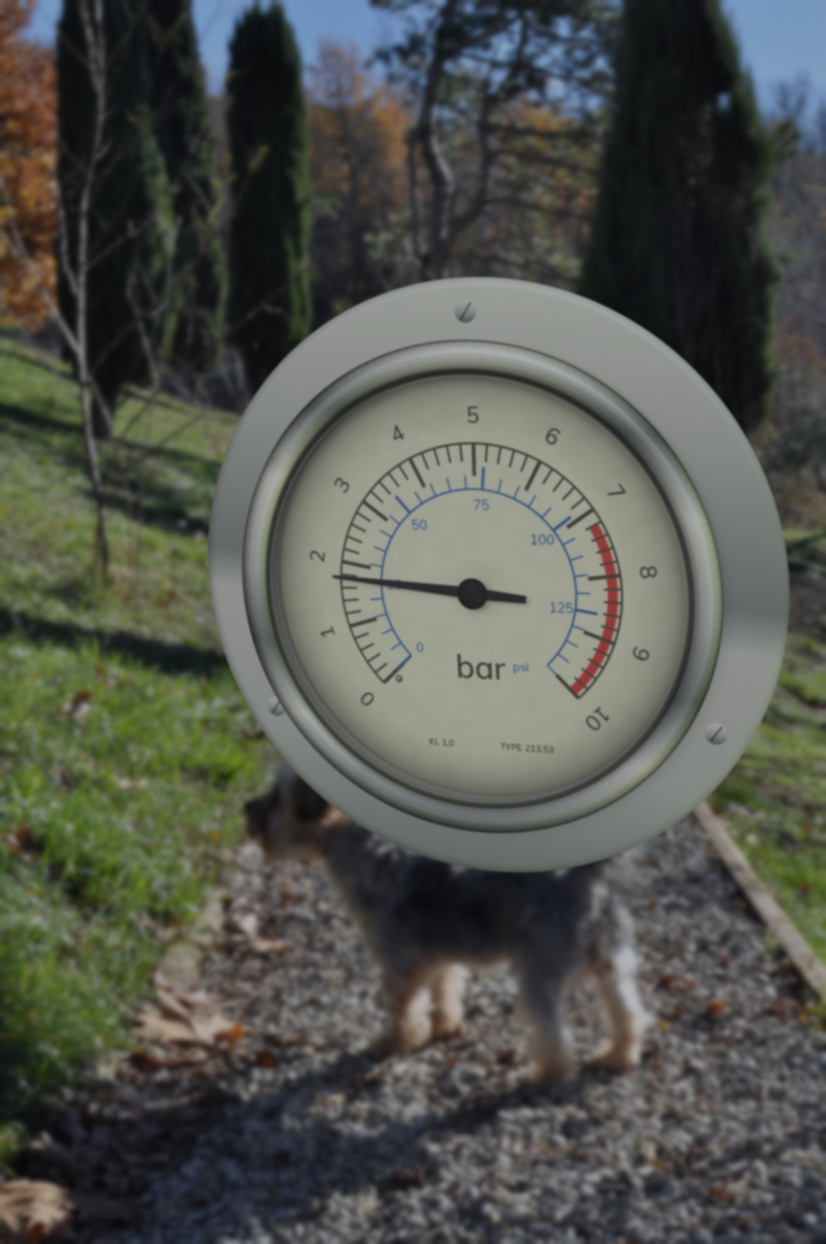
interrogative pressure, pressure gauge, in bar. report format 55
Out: 1.8
